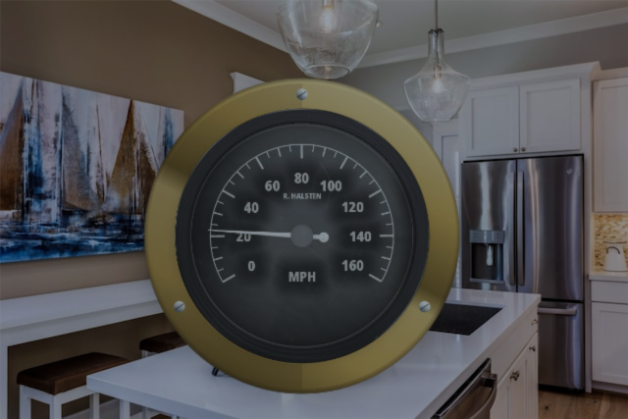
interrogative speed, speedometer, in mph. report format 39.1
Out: 22.5
